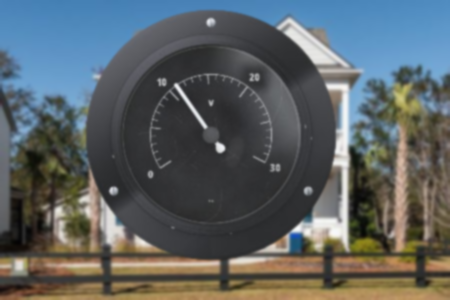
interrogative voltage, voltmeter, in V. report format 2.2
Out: 11
